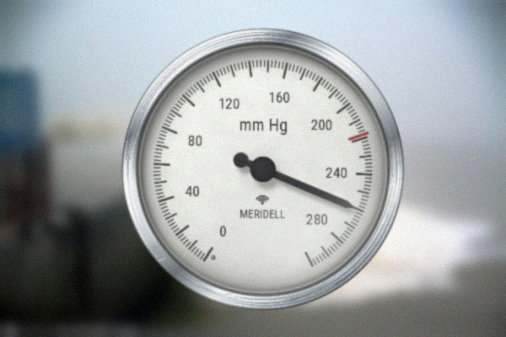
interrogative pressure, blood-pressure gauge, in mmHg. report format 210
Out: 260
